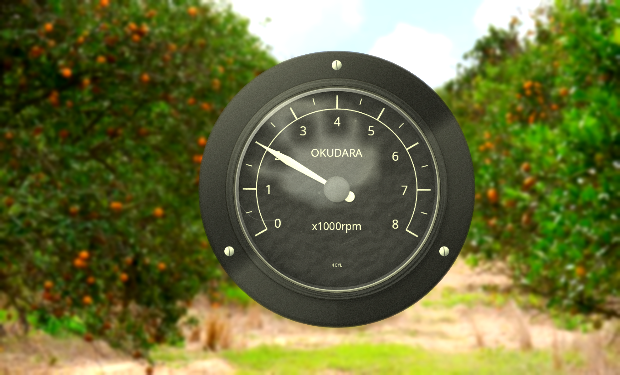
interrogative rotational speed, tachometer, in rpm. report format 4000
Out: 2000
